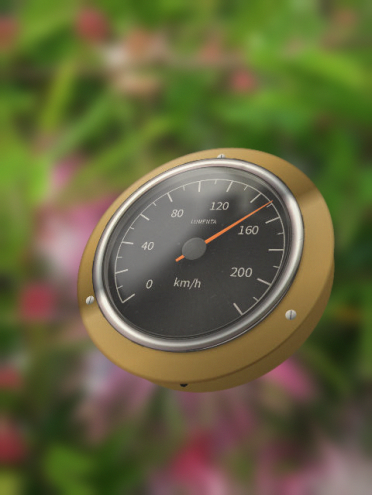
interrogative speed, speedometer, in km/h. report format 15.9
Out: 150
